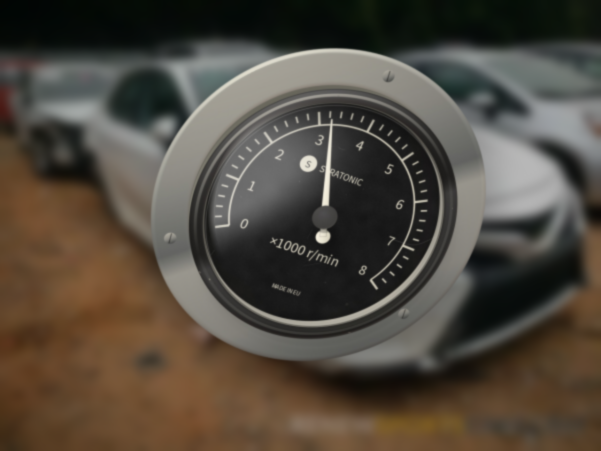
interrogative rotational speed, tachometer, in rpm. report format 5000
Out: 3200
